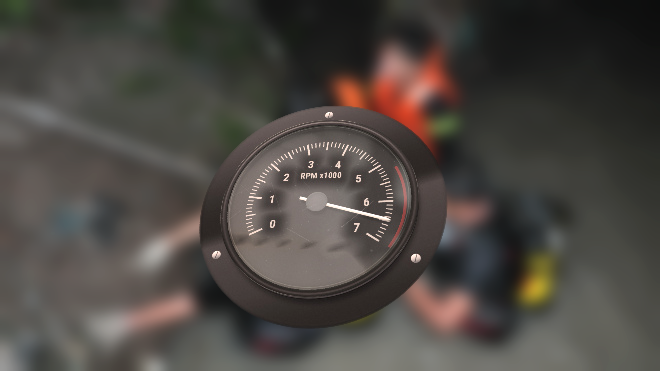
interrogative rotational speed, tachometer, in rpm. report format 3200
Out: 6500
